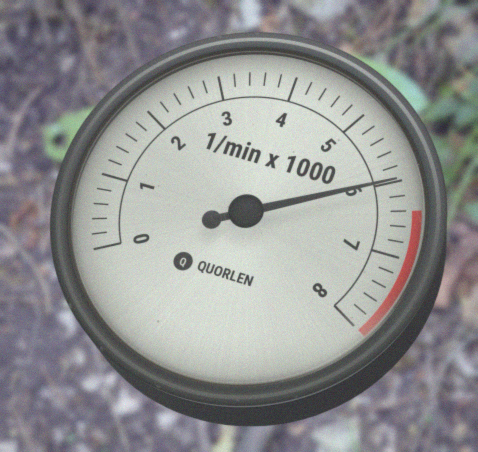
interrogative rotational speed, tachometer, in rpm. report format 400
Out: 6000
